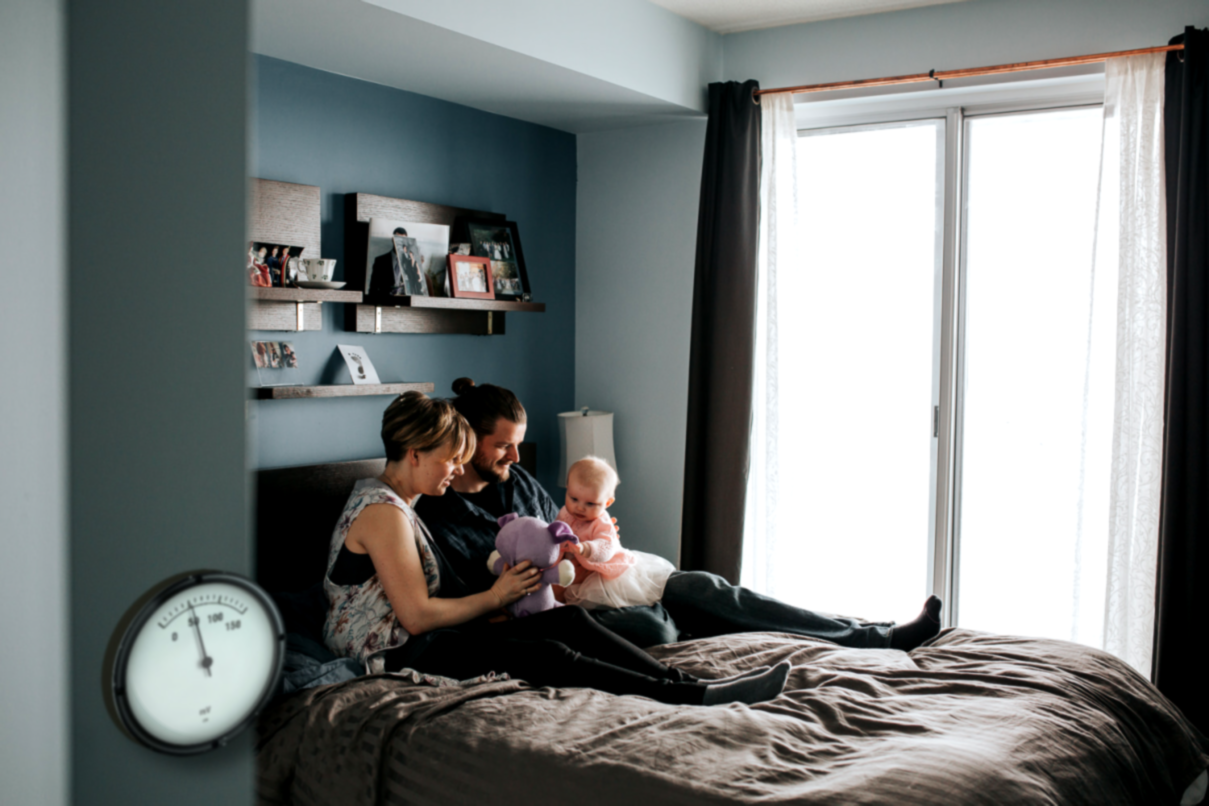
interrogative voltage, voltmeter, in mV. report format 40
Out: 50
